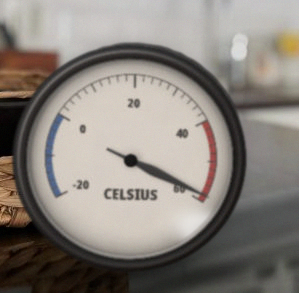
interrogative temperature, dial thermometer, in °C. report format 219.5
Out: 58
